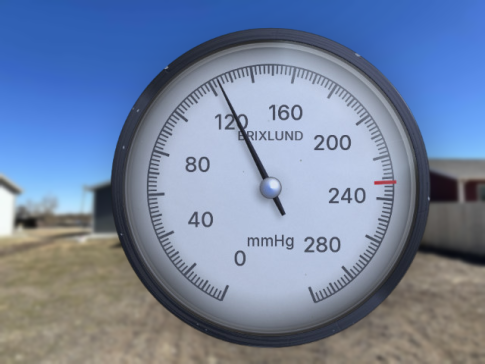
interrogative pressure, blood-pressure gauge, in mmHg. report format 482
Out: 124
